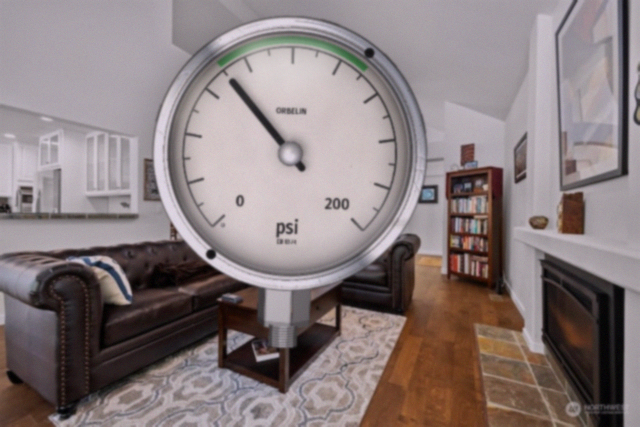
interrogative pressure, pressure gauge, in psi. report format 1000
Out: 70
